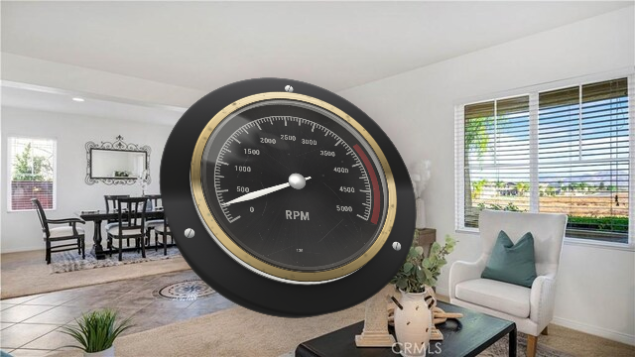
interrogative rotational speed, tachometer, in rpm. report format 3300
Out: 250
